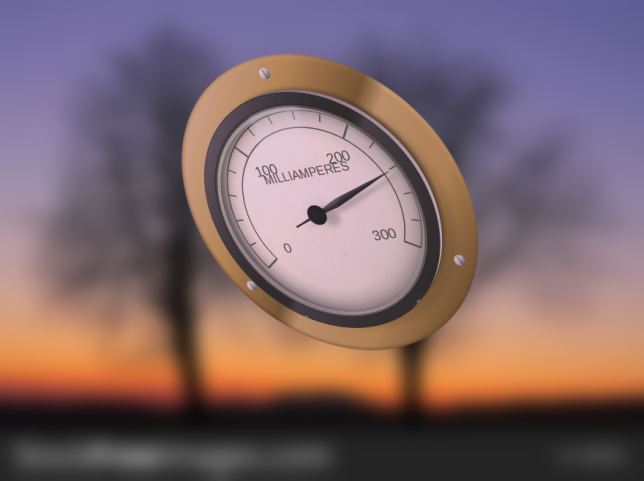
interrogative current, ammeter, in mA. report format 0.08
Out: 240
